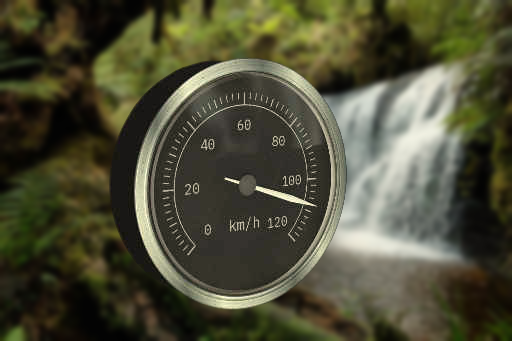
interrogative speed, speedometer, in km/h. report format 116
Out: 108
